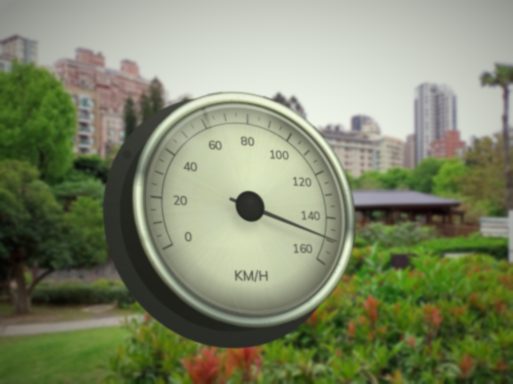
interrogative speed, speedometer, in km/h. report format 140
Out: 150
